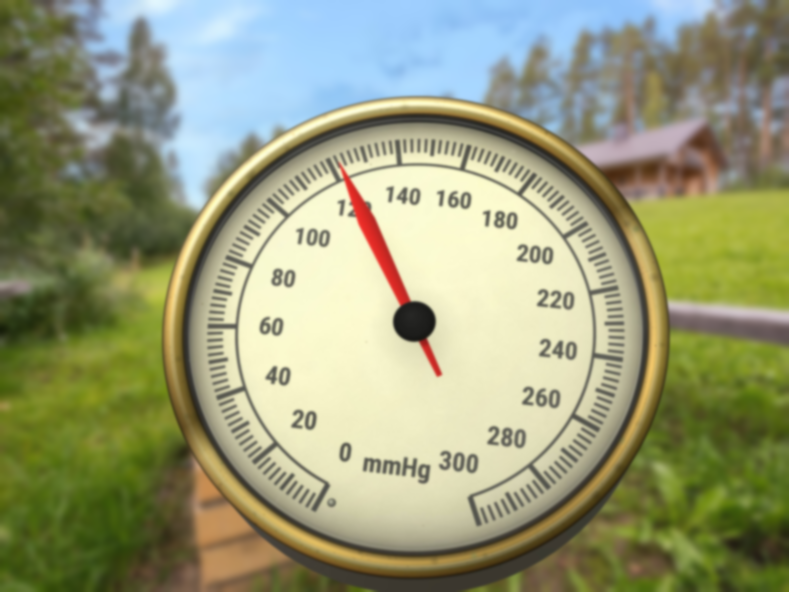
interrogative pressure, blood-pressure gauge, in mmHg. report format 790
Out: 122
